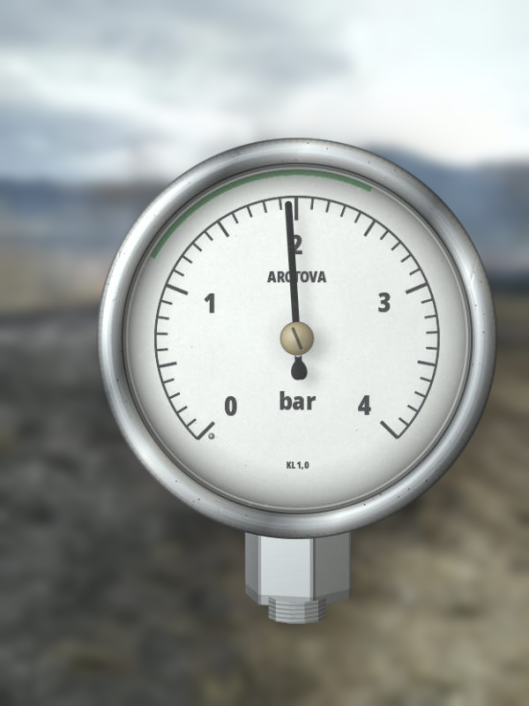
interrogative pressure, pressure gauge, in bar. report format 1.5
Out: 1.95
